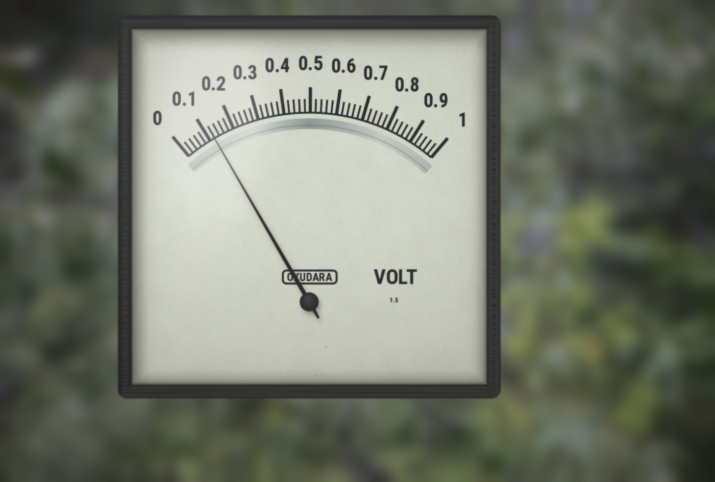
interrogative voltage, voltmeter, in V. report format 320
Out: 0.12
